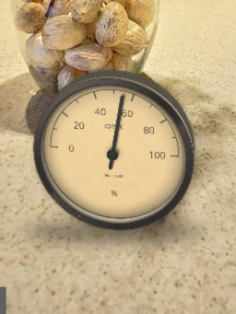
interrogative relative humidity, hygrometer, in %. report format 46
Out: 55
